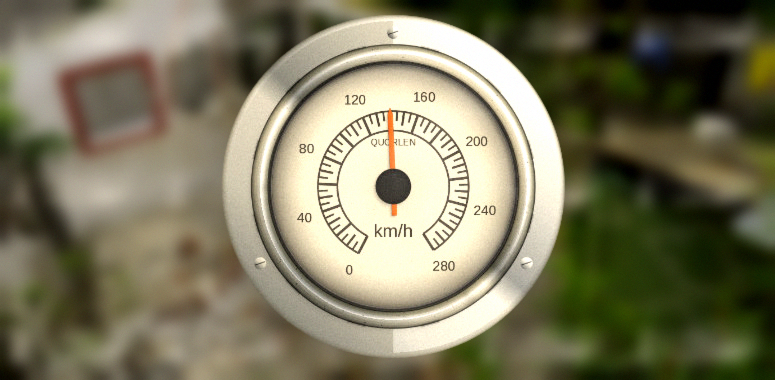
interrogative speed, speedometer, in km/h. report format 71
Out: 140
